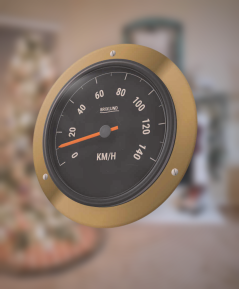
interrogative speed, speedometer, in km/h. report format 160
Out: 10
